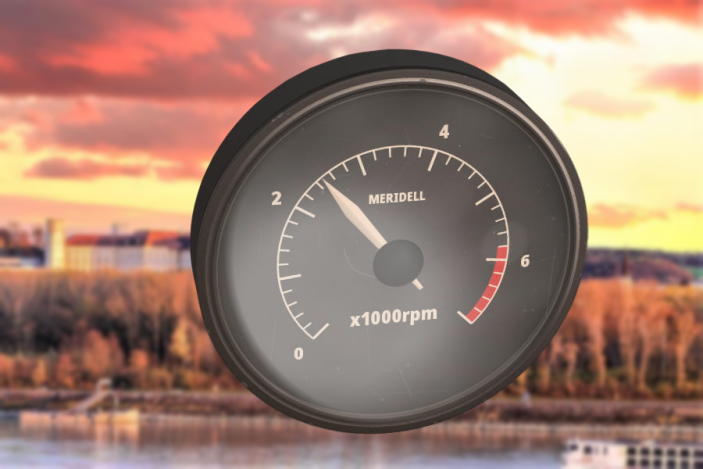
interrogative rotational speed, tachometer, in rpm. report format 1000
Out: 2500
